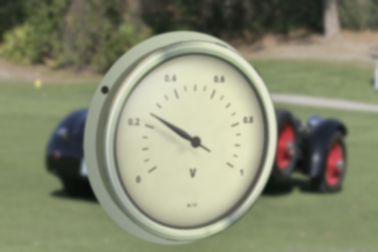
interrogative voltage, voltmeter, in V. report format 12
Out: 0.25
